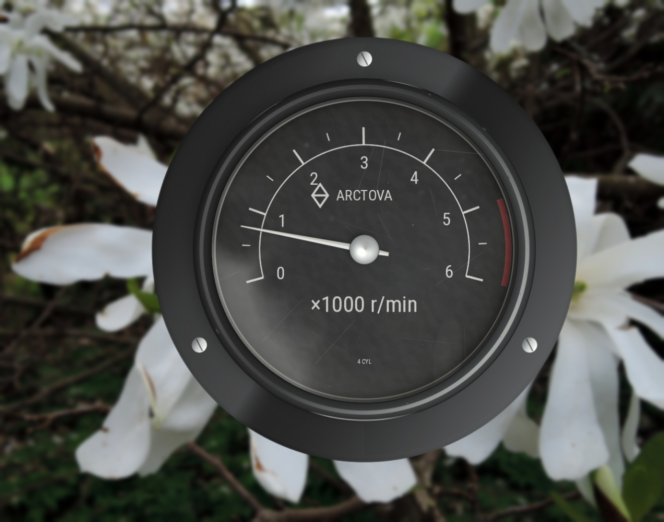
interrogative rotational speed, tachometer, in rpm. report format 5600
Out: 750
